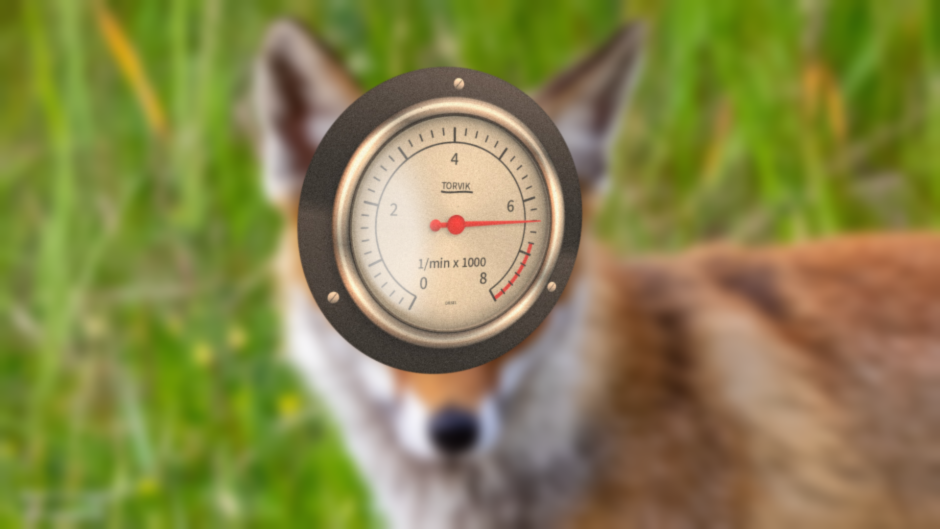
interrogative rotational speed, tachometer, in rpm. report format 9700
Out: 6400
